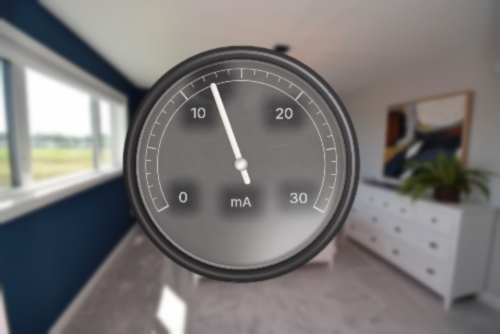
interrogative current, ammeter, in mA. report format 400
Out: 12.5
